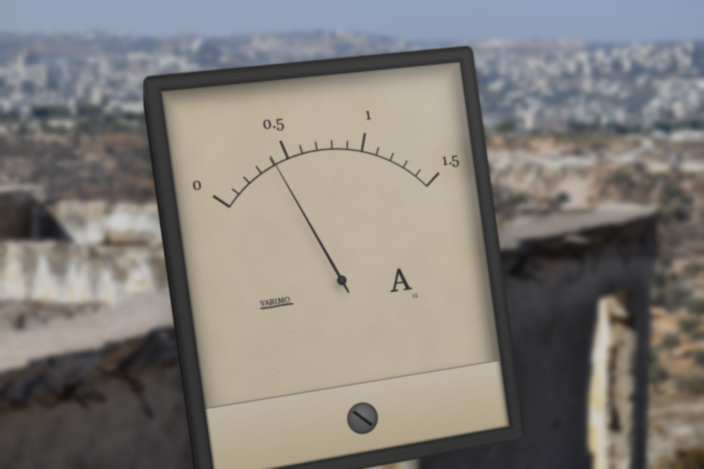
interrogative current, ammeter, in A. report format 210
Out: 0.4
